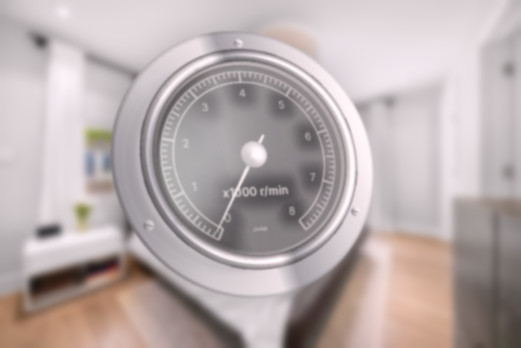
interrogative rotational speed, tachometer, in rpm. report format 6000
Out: 100
